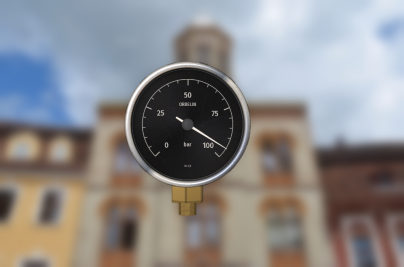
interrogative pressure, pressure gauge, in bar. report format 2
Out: 95
